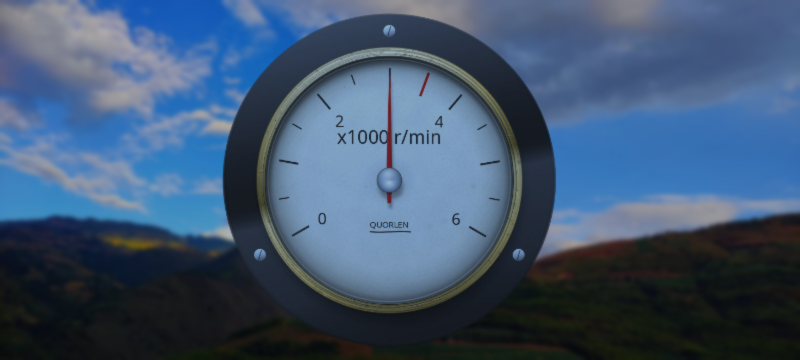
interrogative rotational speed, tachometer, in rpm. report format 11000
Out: 3000
